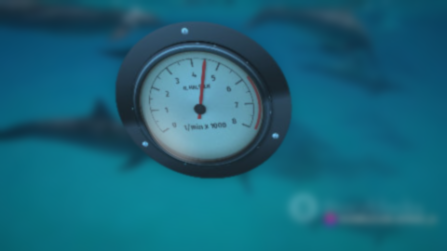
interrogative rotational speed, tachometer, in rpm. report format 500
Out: 4500
